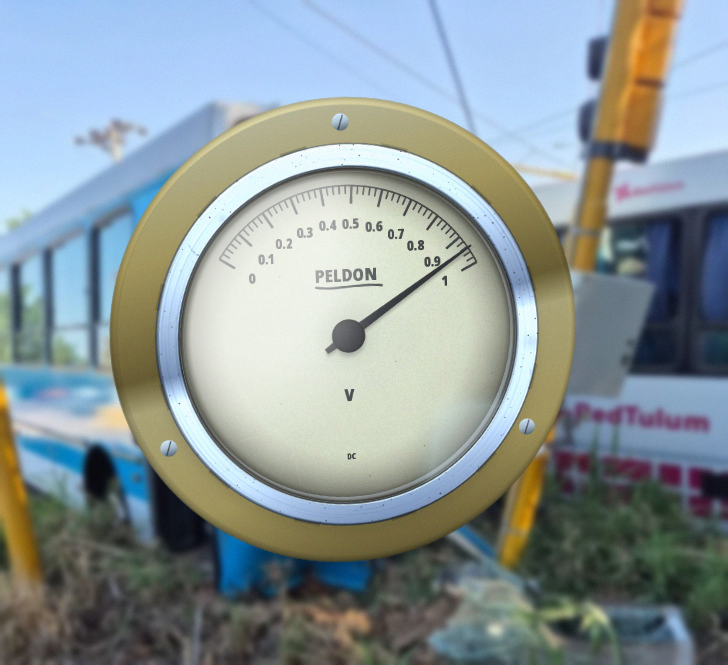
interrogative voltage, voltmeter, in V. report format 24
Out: 0.94
